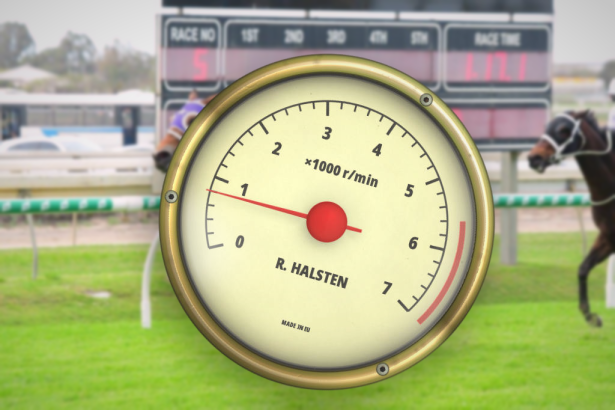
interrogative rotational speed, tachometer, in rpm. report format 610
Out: 800
